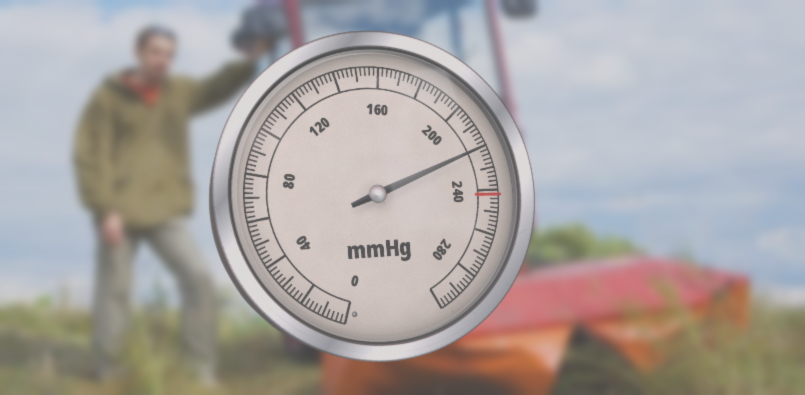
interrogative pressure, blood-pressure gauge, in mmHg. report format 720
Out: 220
